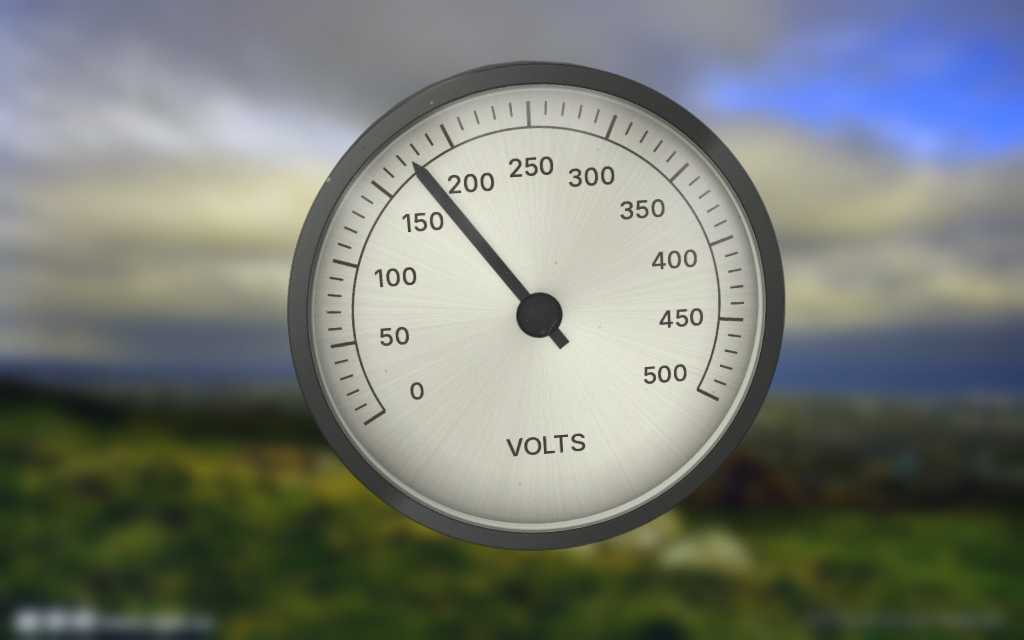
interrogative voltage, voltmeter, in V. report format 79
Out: 175
